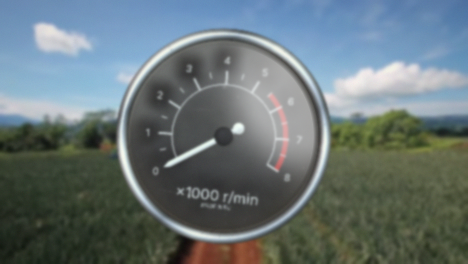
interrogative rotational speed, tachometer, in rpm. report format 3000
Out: 0
